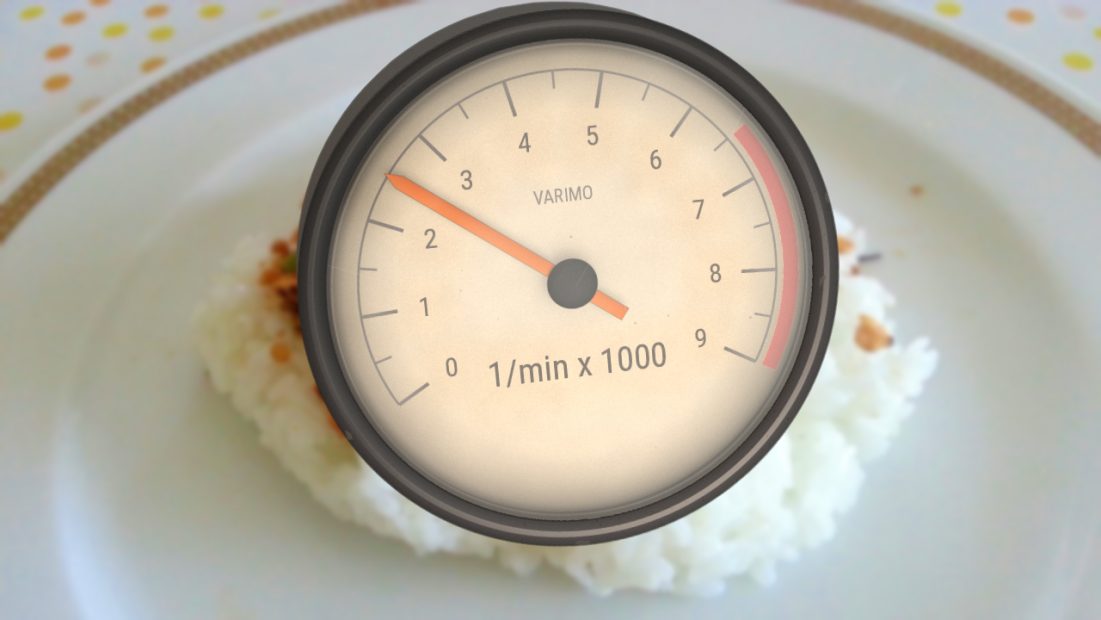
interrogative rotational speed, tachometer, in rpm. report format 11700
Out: 2500
